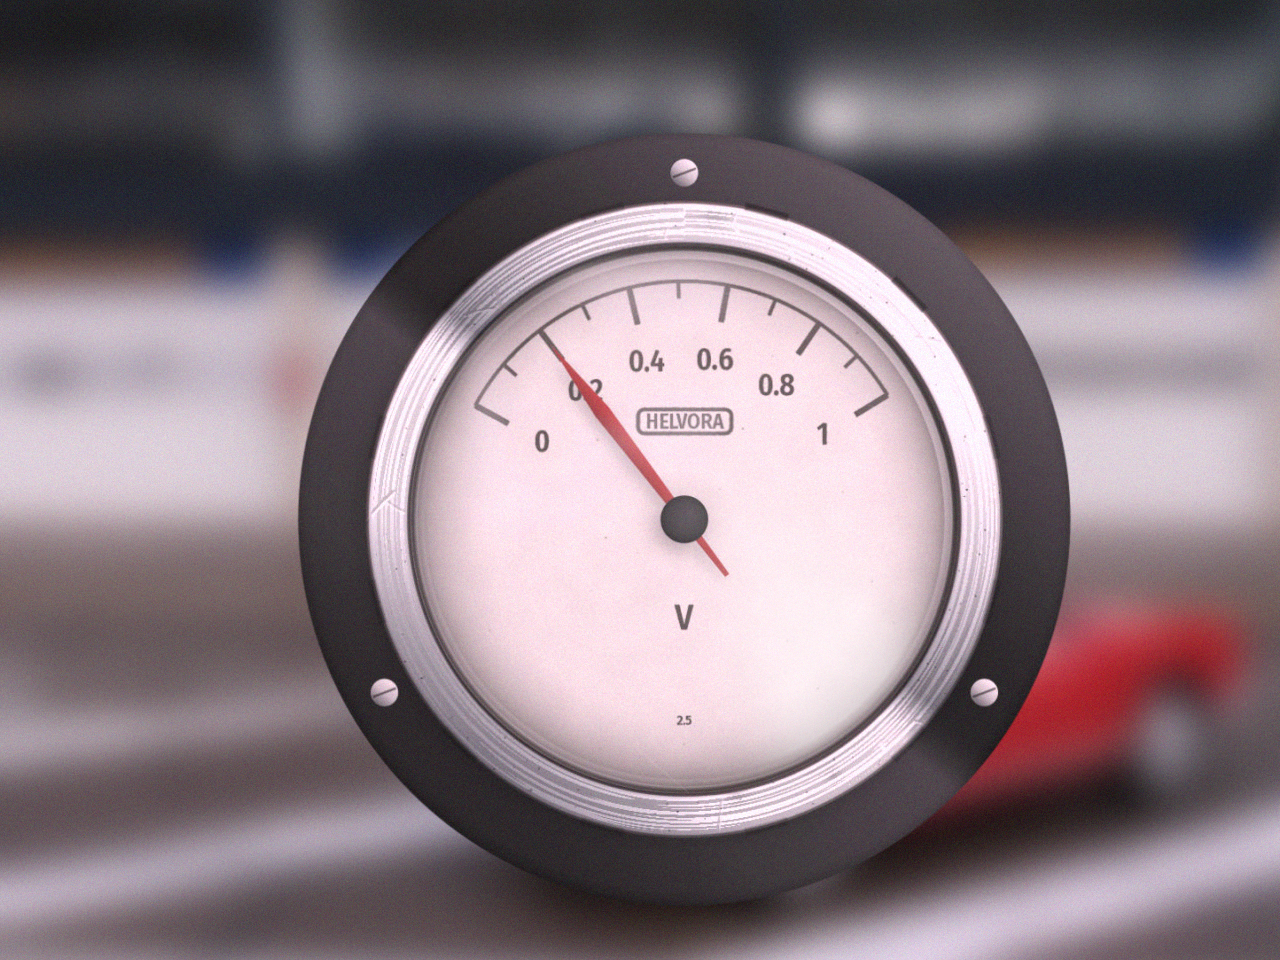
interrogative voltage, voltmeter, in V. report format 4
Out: 0.2
